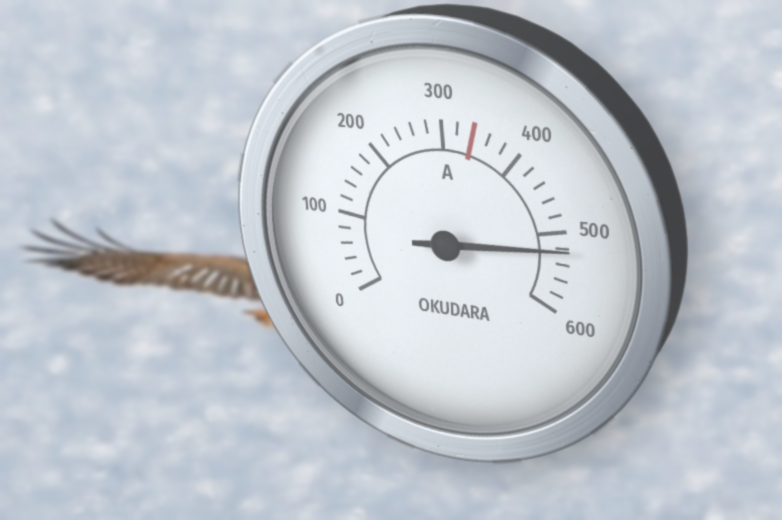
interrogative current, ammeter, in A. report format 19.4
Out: 520
